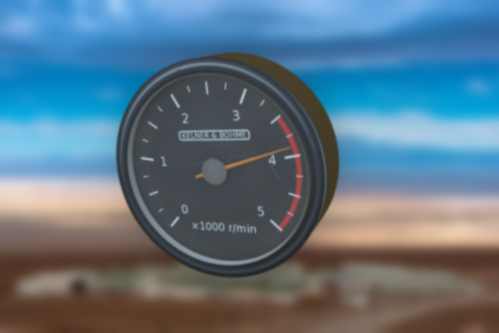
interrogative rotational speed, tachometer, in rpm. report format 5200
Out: 3875
